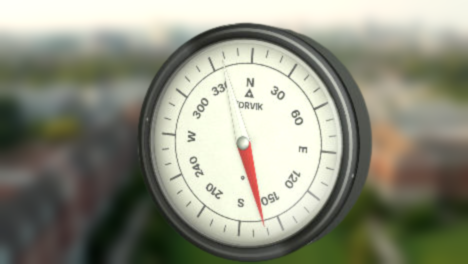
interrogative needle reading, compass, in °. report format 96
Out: 160
